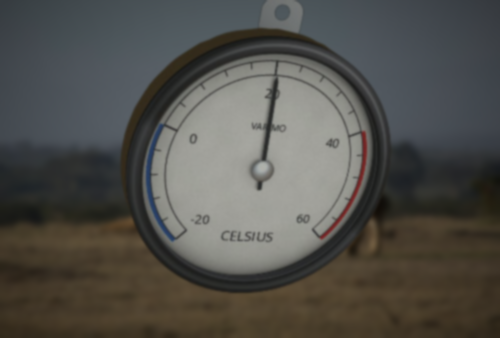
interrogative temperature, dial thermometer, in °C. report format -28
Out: 20
